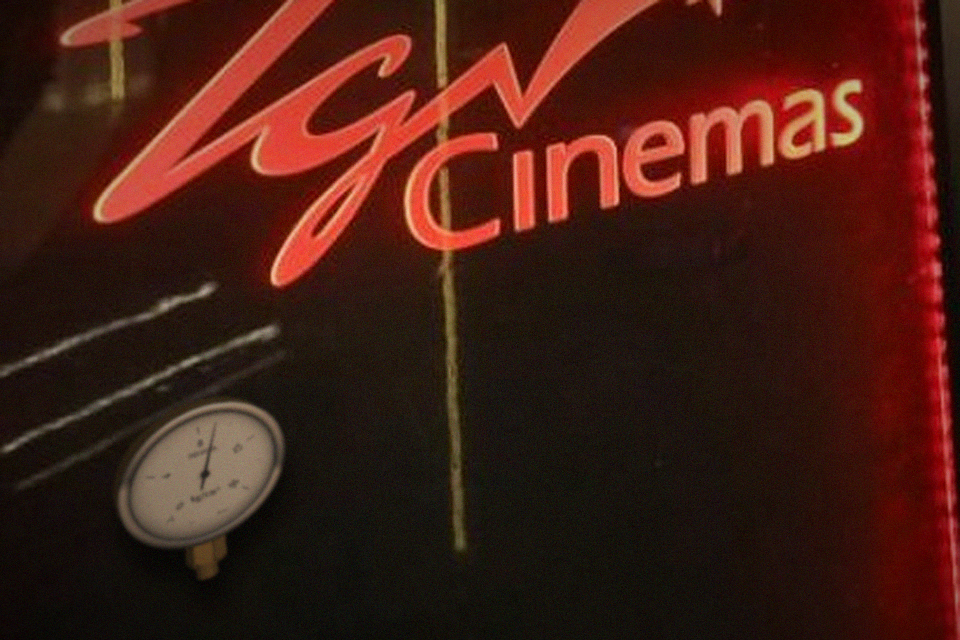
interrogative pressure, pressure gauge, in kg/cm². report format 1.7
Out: 9
